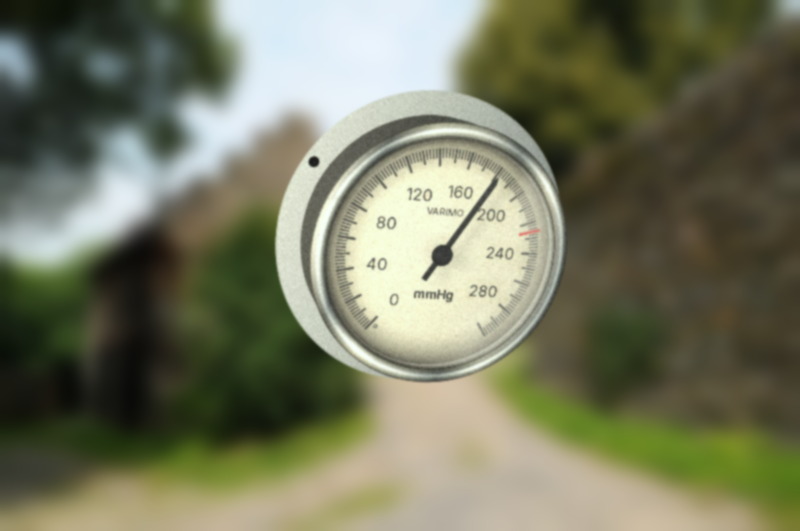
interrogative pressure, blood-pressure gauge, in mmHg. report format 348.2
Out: 180
